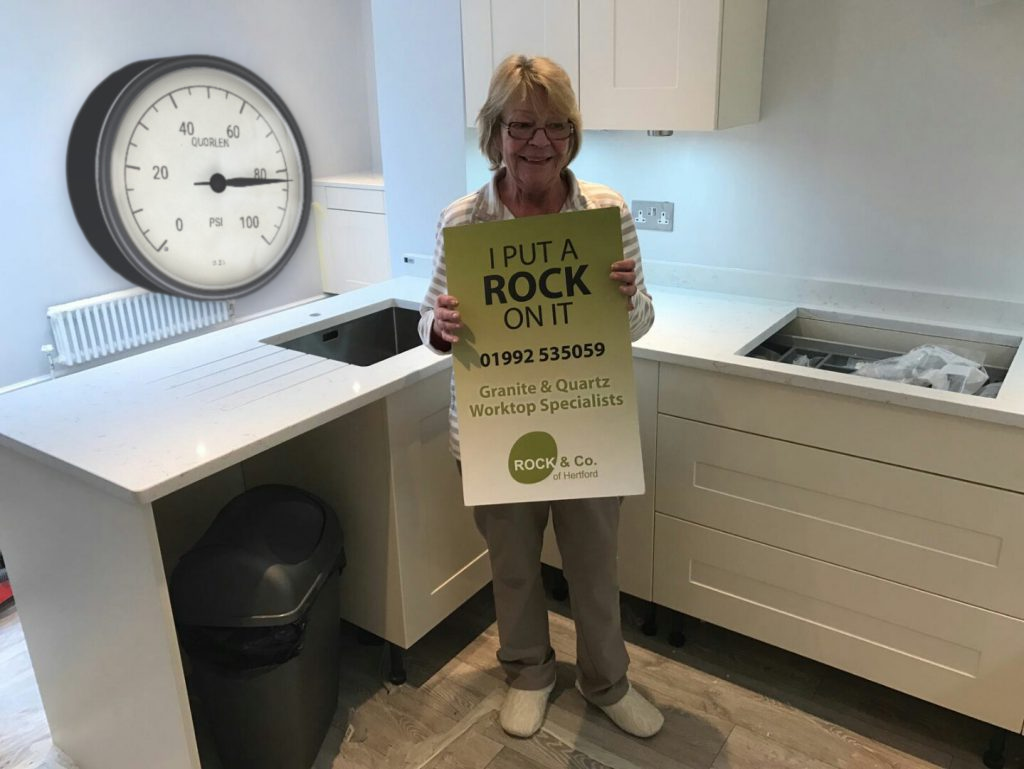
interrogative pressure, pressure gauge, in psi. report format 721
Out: 82.5
